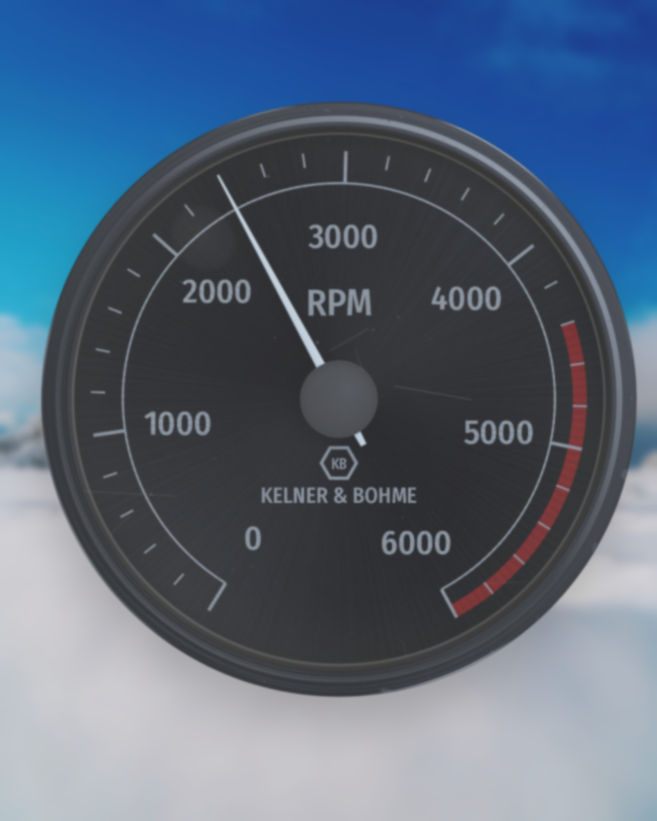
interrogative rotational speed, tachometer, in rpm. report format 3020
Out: 2400
